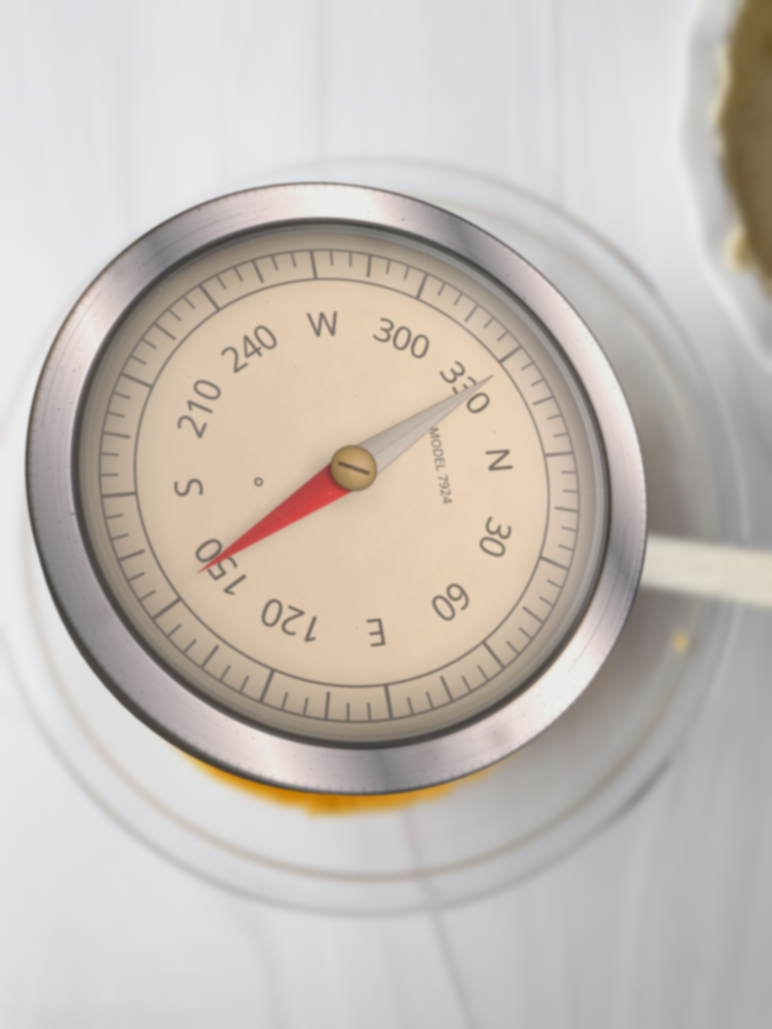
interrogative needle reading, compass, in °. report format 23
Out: 152.5
